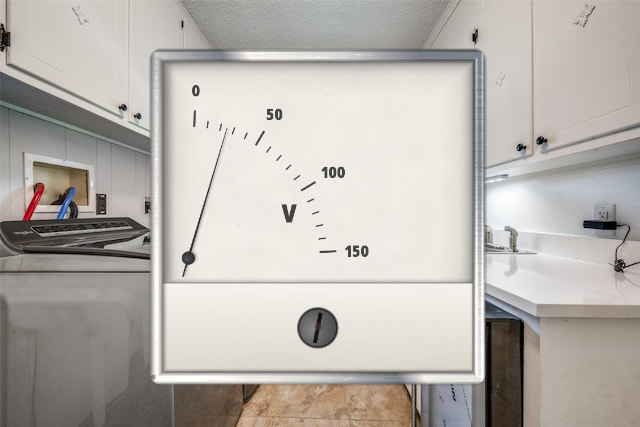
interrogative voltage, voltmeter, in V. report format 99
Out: 25
